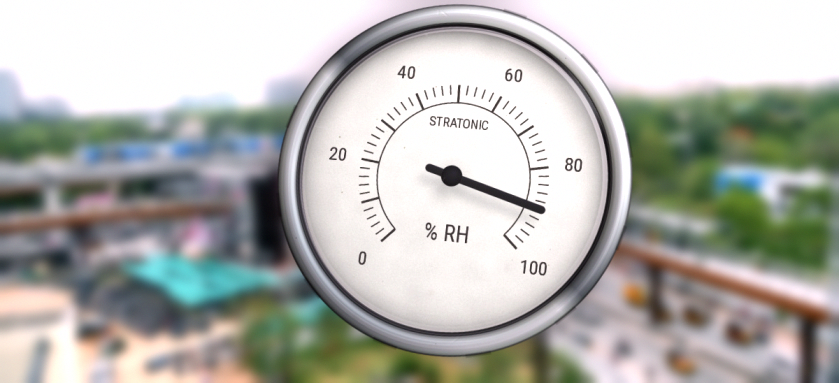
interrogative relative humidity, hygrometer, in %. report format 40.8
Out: 90
